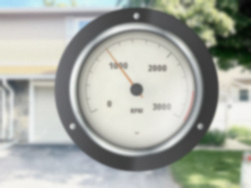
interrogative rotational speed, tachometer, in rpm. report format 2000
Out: 1000
